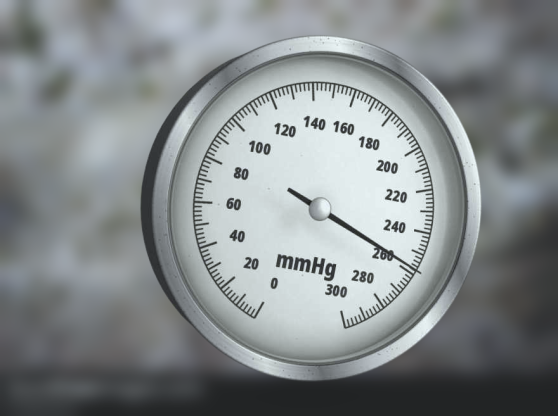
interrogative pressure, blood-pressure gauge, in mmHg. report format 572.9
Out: 258
